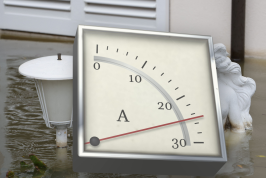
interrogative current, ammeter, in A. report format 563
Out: 25
